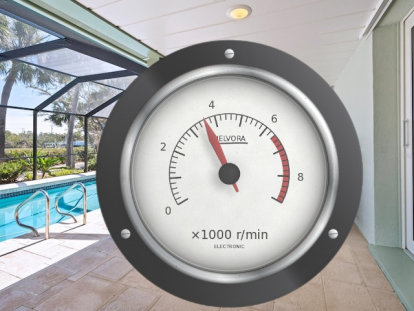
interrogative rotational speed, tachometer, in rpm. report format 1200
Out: 3600
